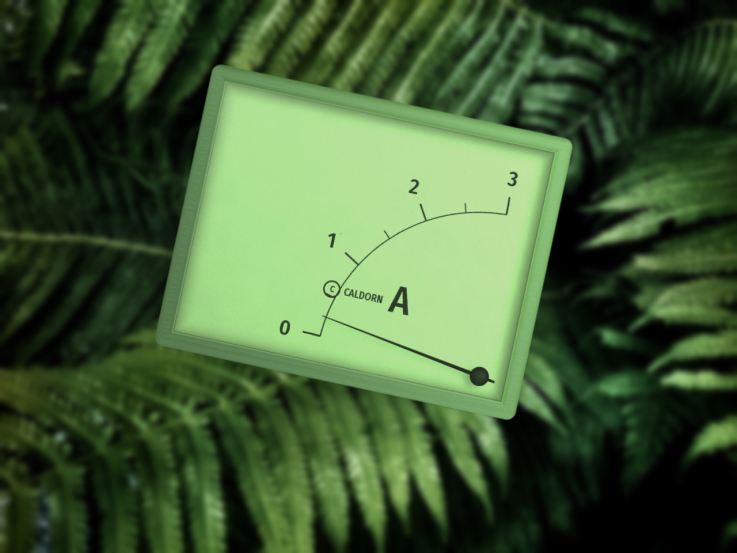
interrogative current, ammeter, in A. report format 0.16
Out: 0.25
